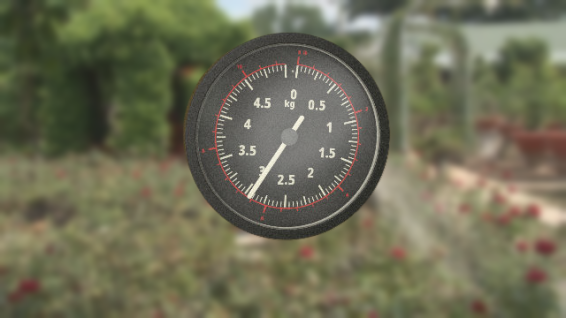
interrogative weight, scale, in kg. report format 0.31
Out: 2.95
